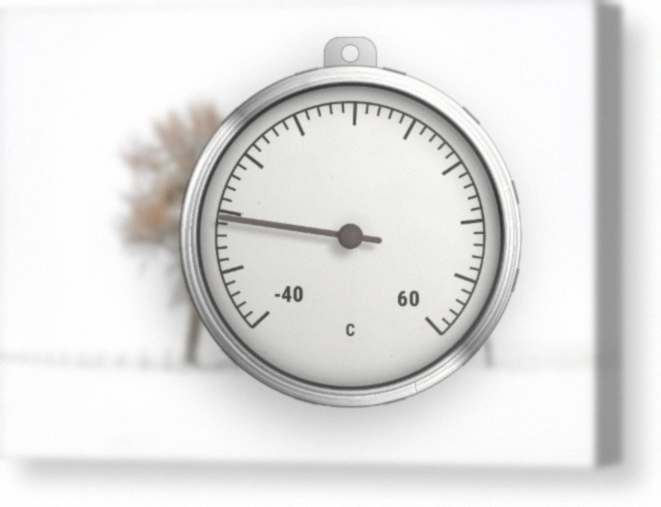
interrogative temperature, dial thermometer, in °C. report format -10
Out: -21
